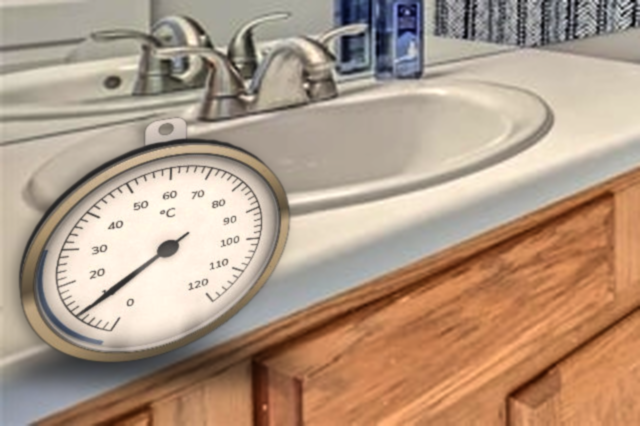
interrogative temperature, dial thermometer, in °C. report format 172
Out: 10
